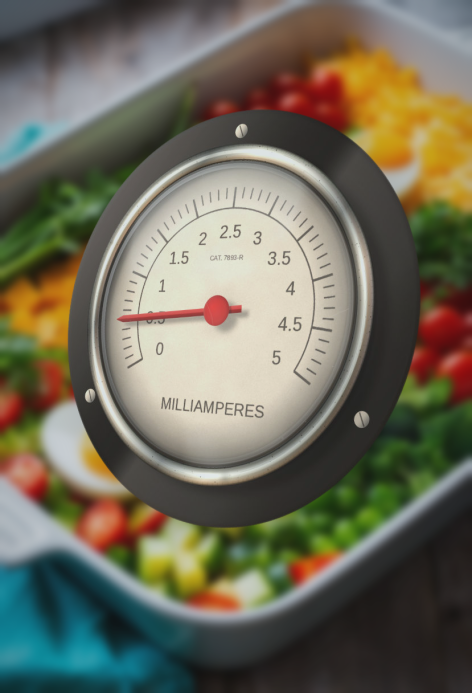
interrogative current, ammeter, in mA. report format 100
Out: 0.5
